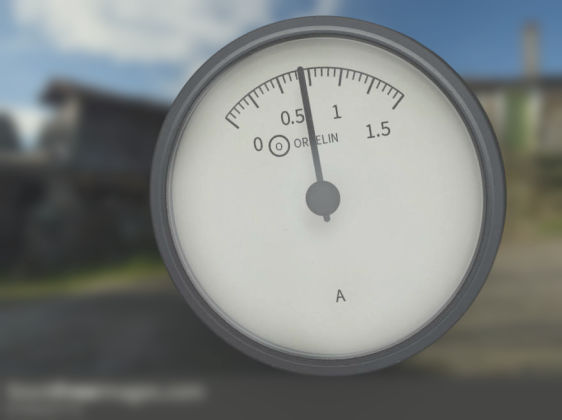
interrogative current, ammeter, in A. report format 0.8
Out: 0.7
